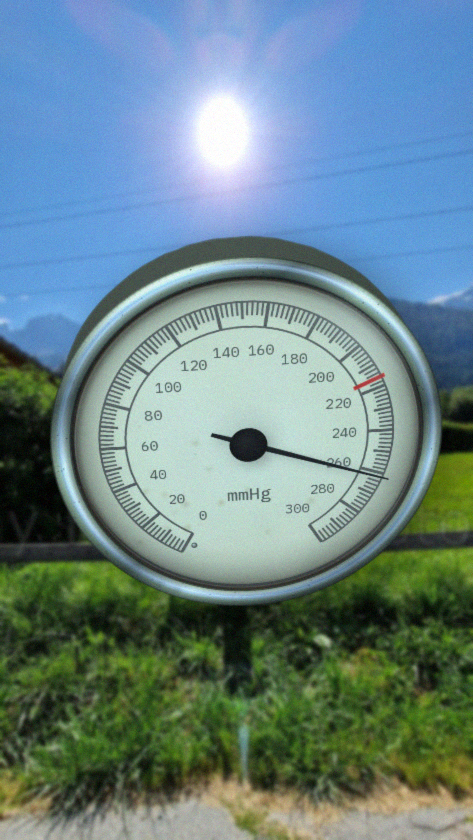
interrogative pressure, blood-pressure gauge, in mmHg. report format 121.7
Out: 260
